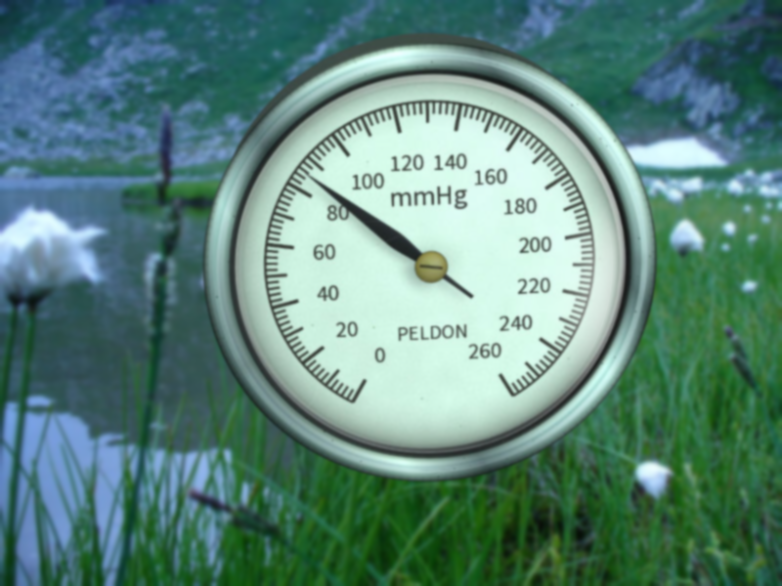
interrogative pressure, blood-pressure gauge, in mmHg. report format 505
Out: 86
